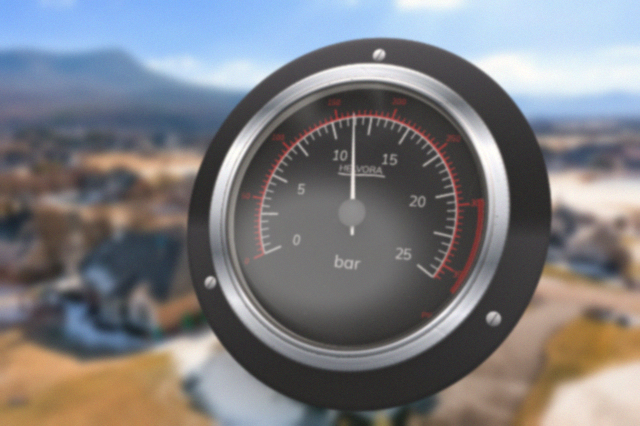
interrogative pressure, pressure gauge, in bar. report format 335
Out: 11.5
